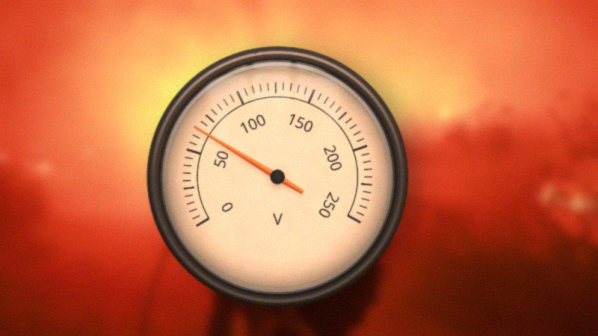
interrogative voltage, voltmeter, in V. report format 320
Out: 65
